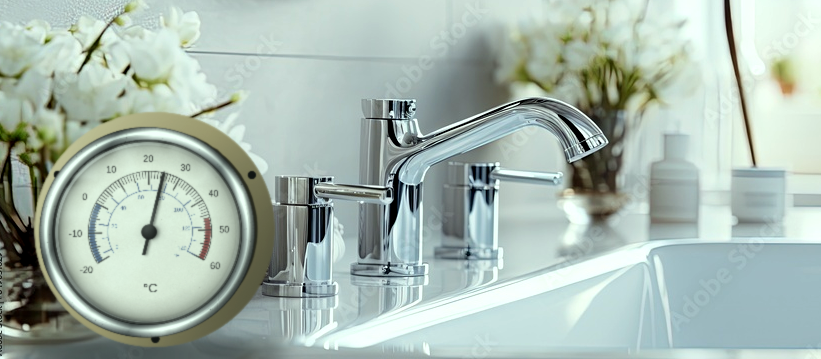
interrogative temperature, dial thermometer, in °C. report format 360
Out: 25
